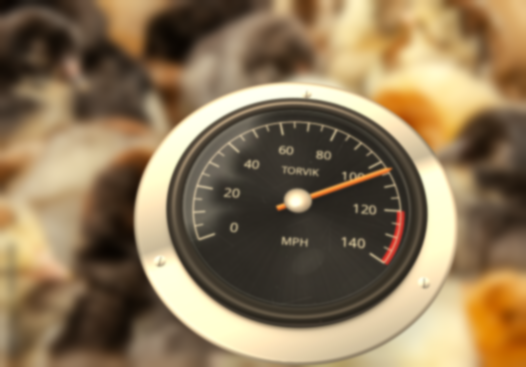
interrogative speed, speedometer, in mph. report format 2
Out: 105
